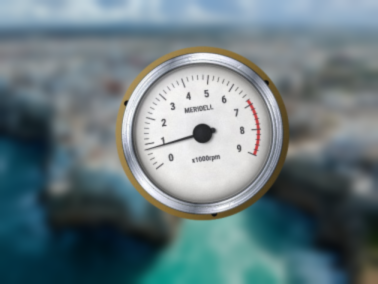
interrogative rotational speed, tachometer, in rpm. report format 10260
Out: 800
